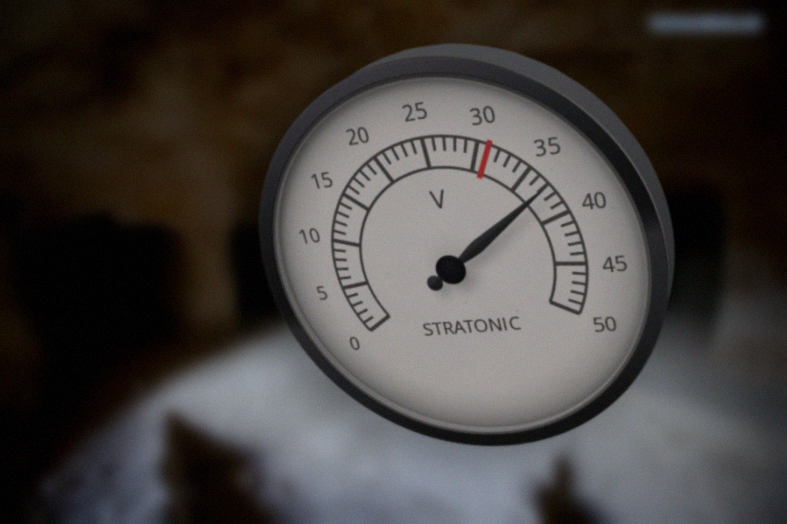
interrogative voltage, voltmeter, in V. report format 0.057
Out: 37
